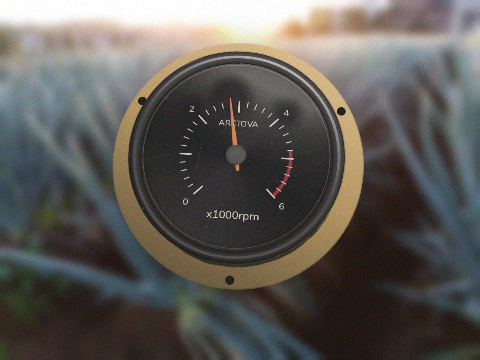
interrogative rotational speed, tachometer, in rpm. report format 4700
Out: 2800
